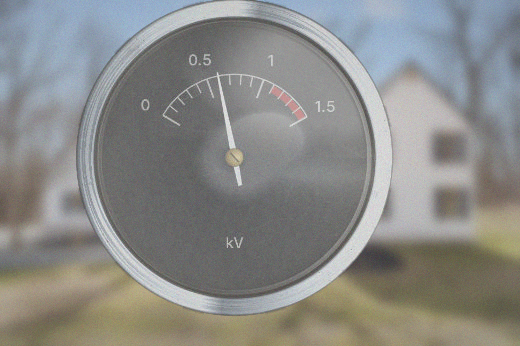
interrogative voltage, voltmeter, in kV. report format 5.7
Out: 0.6
